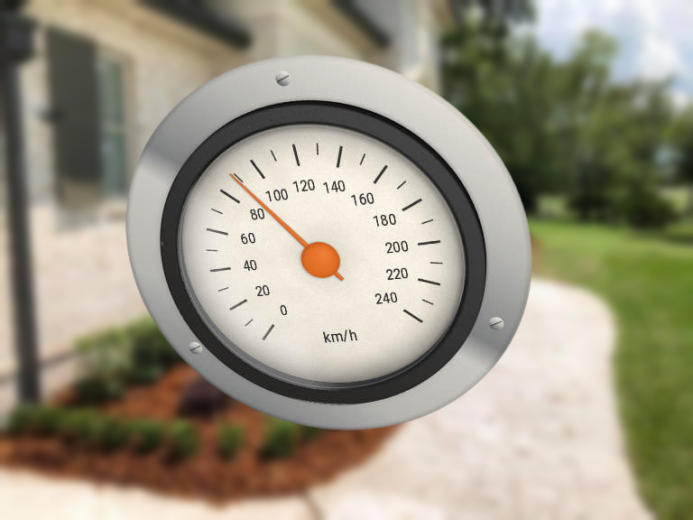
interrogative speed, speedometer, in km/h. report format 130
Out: 90
